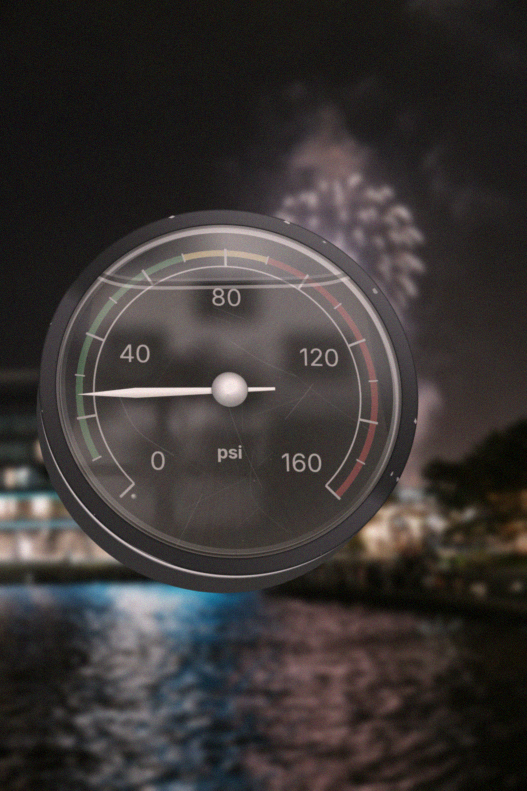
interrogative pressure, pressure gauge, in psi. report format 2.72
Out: 25
